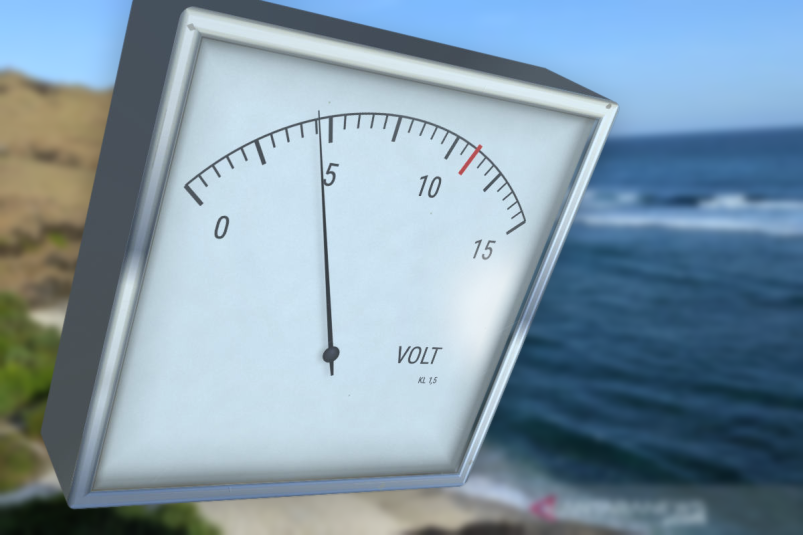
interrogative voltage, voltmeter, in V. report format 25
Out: 4.5
